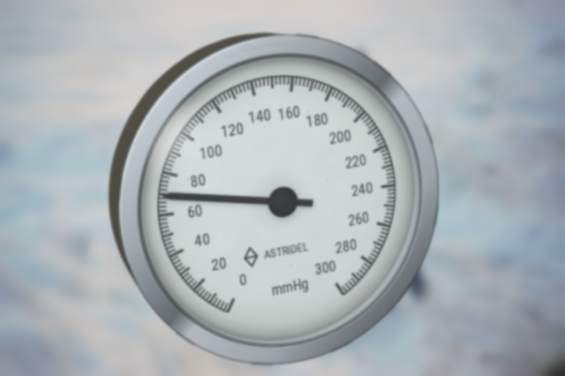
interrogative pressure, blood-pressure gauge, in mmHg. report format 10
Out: 70
